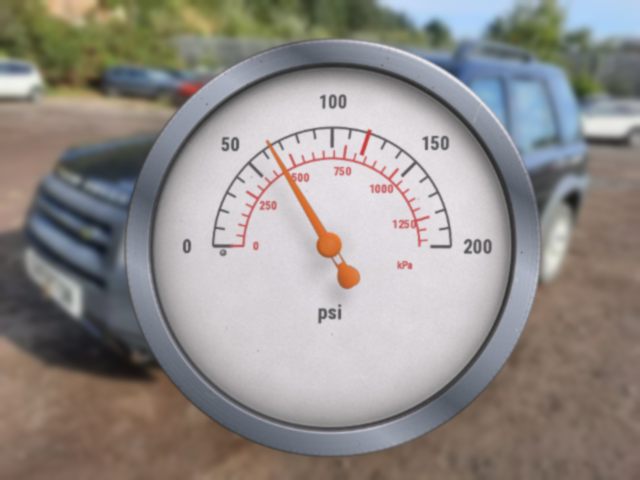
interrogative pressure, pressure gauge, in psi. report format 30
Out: 65
